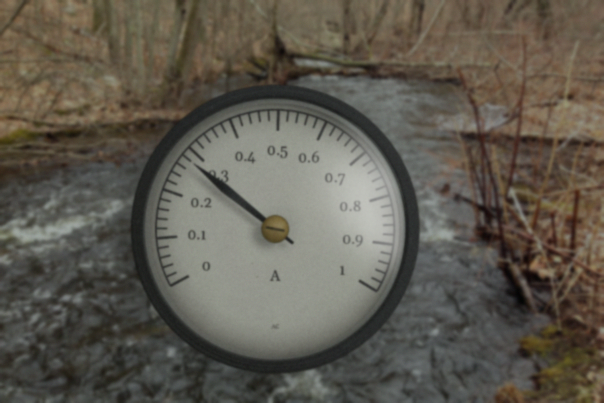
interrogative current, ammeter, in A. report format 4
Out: 0.28
